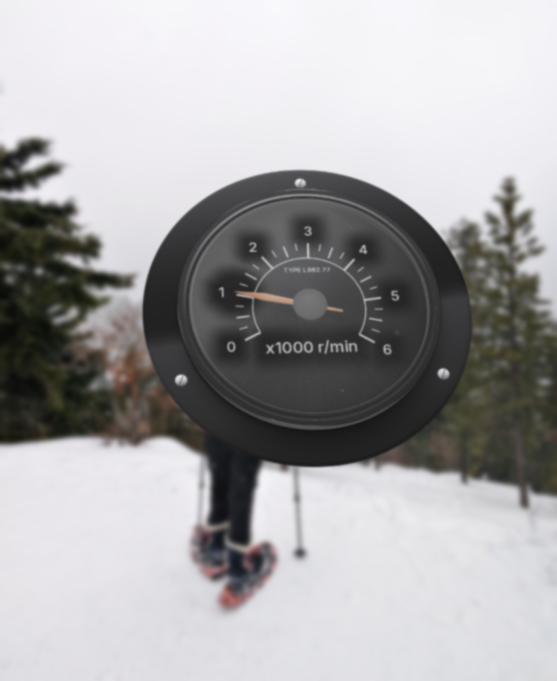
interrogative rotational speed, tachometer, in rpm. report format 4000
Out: 1000
